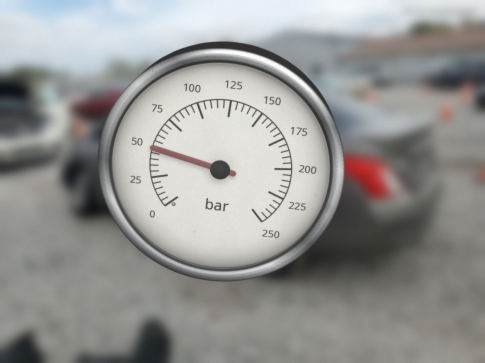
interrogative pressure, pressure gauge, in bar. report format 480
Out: 50
